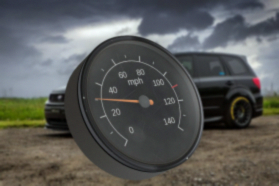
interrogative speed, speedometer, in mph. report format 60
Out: 30
